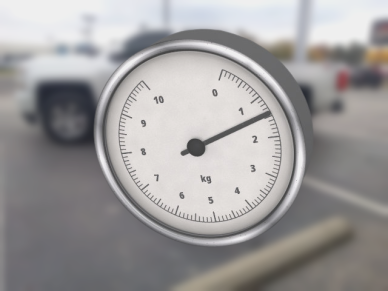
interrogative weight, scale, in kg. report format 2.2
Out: 1.4
